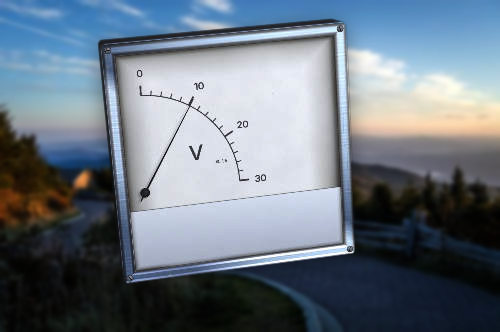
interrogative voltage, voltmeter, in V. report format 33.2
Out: 10
